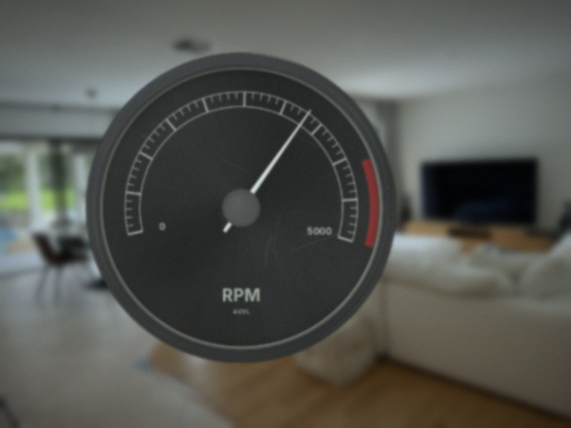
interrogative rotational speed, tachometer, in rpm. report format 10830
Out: 3300
